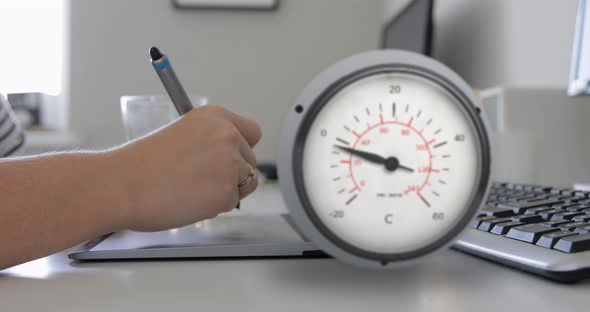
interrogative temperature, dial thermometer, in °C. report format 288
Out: -2
